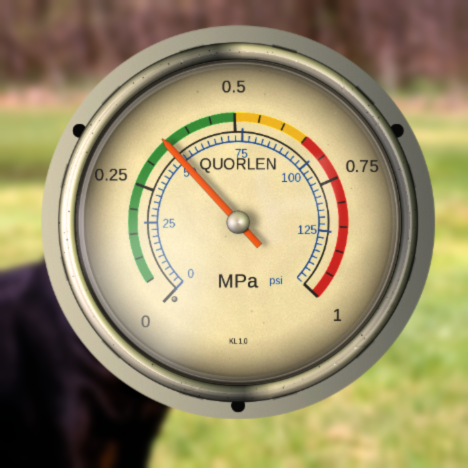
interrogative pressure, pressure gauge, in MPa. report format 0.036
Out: 0.35
